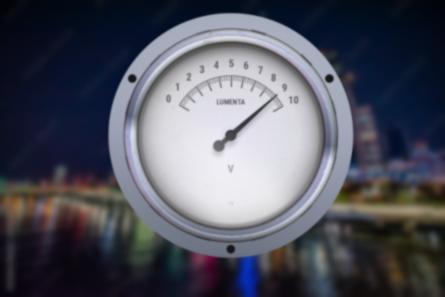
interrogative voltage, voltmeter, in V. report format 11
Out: 9
